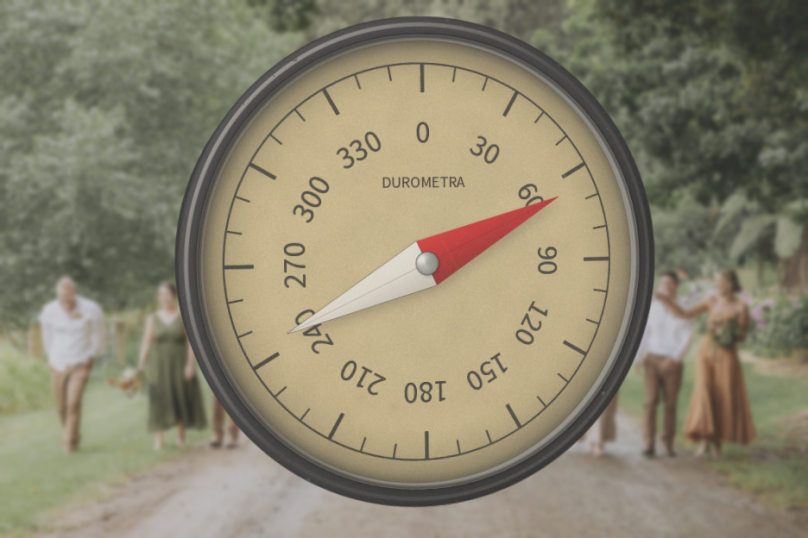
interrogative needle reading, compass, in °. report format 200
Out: 65
